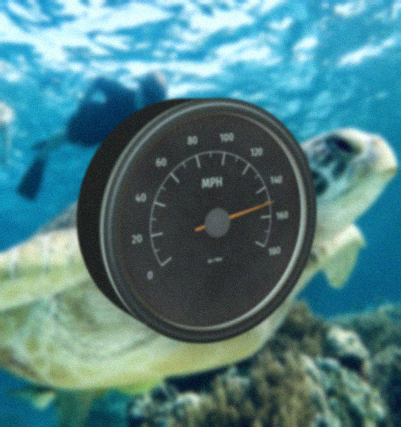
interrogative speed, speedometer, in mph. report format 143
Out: 150
